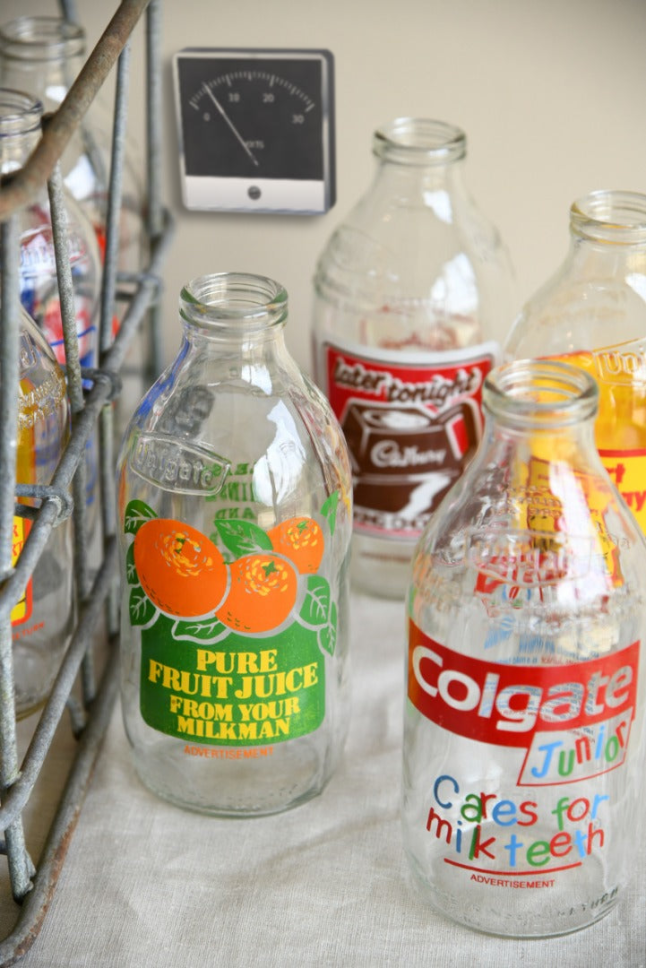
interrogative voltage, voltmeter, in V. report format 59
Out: 5
